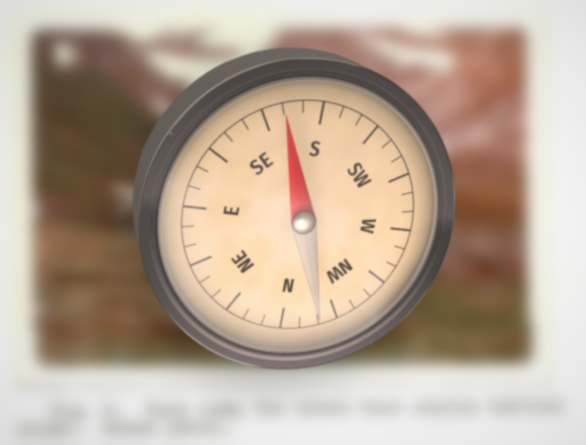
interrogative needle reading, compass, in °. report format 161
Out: 160
